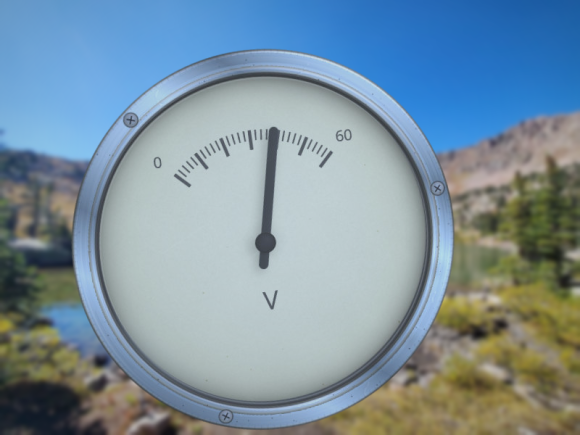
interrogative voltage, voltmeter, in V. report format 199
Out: 38
